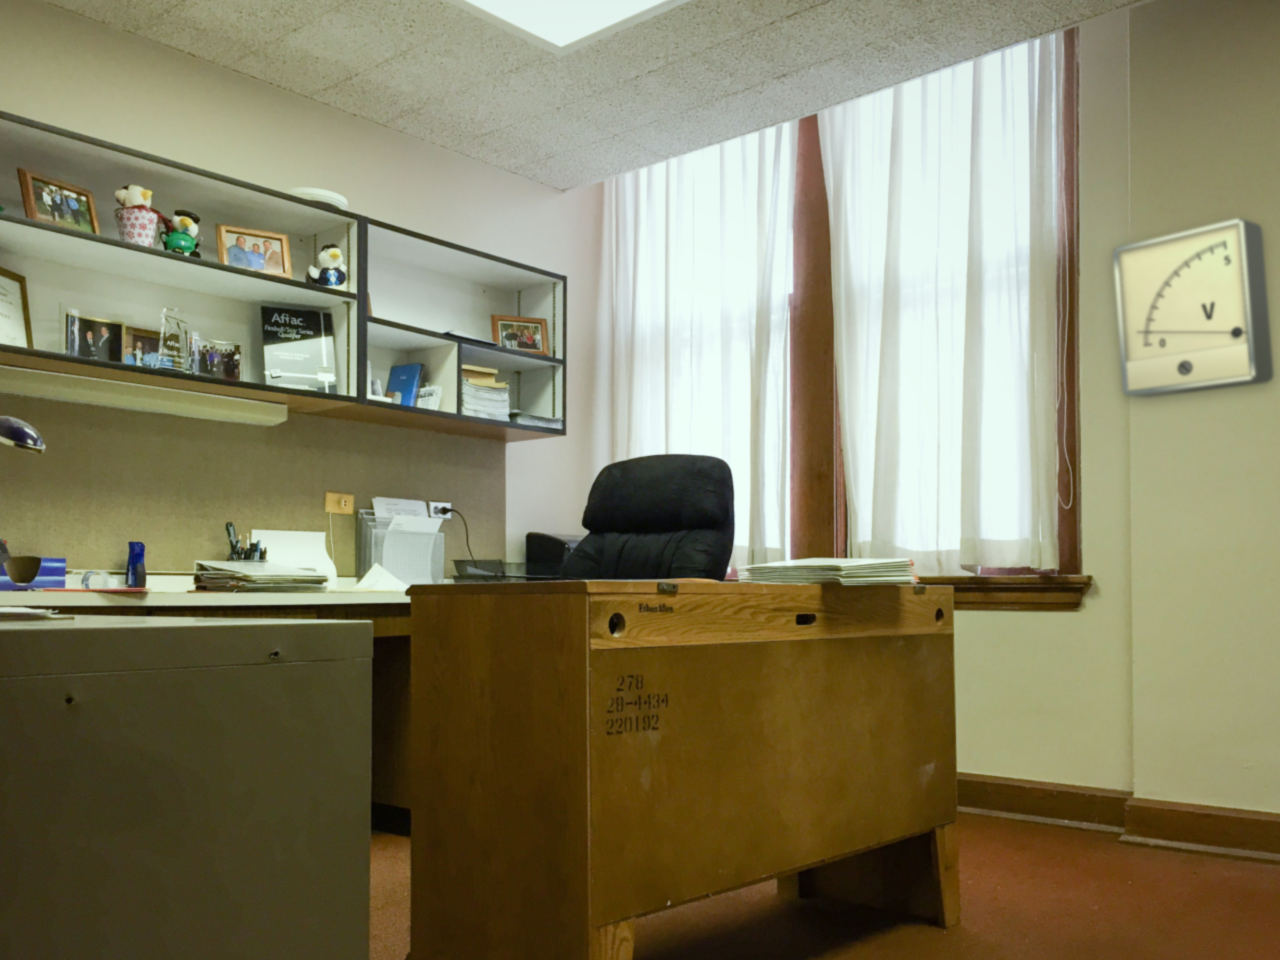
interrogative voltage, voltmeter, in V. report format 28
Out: 0.5
